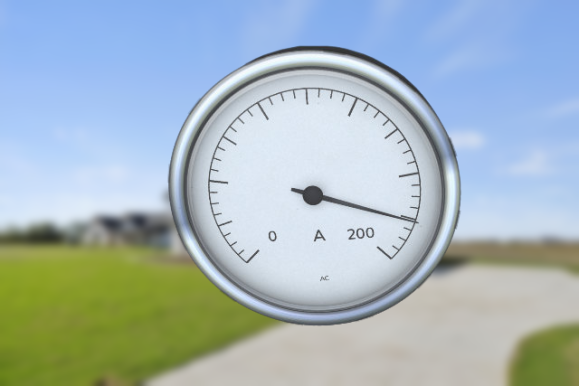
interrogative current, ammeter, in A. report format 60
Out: 180
